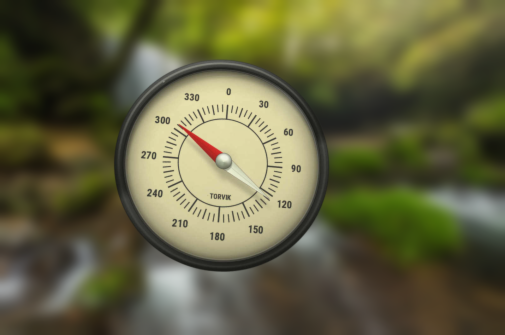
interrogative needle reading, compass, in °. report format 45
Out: 305
